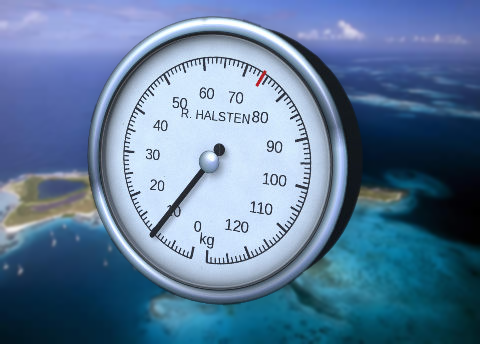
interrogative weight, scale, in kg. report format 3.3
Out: 10
